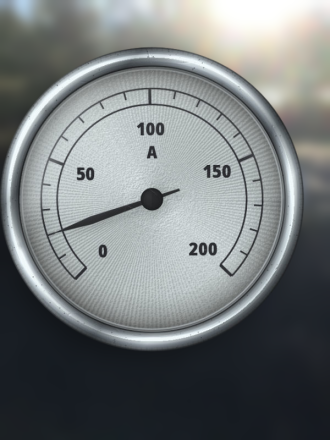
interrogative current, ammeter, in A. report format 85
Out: 20
